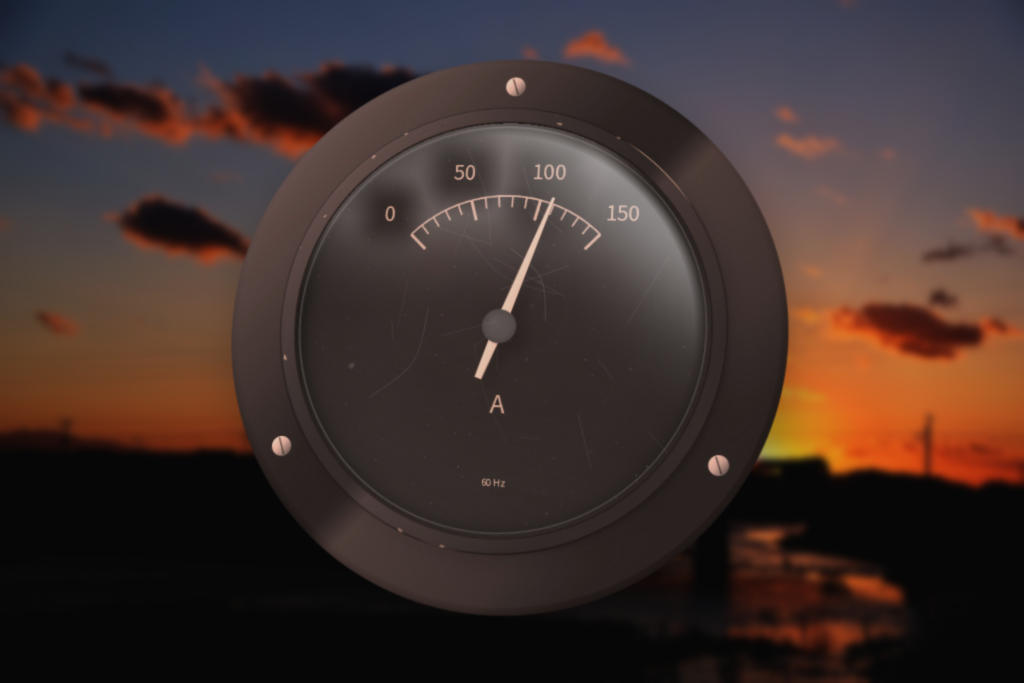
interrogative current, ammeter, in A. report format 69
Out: 110
